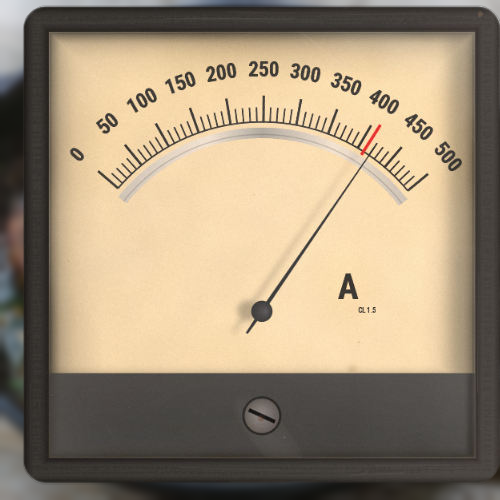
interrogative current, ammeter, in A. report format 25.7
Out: 420
